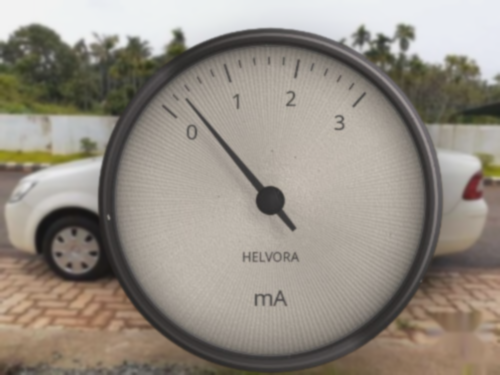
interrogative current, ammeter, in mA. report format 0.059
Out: 0.3
